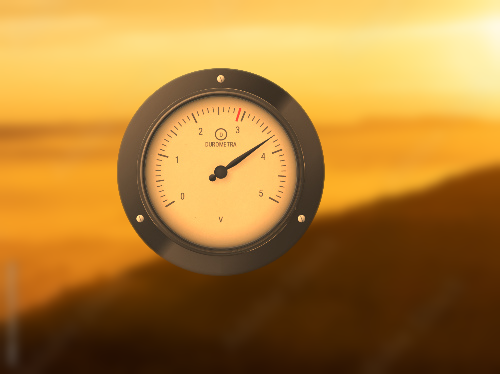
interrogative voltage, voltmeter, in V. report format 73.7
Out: 3.7
